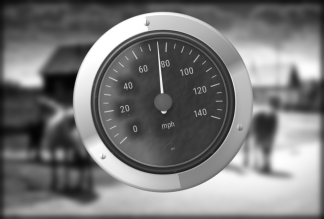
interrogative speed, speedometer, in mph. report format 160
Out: 75
